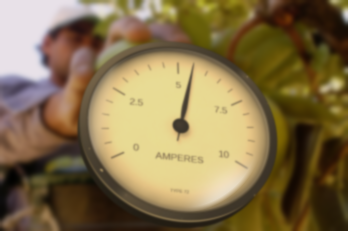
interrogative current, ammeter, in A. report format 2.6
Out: 5.5
